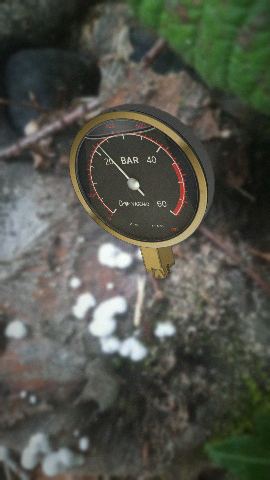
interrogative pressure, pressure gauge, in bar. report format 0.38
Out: 22.5
